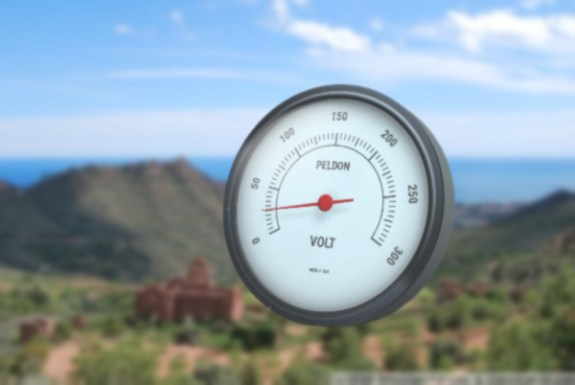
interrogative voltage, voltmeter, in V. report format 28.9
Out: 25
